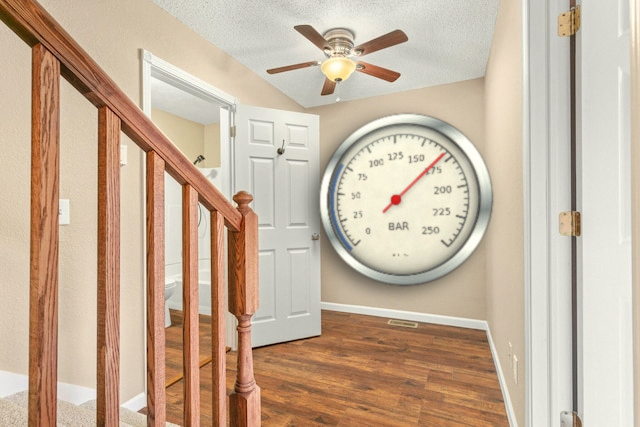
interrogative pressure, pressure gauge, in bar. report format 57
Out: 170
